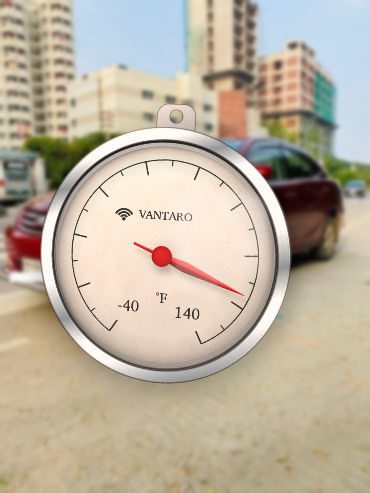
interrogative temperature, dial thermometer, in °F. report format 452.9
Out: 115
